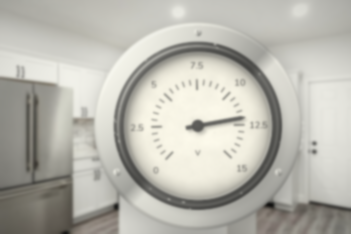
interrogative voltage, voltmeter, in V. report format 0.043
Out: 12
